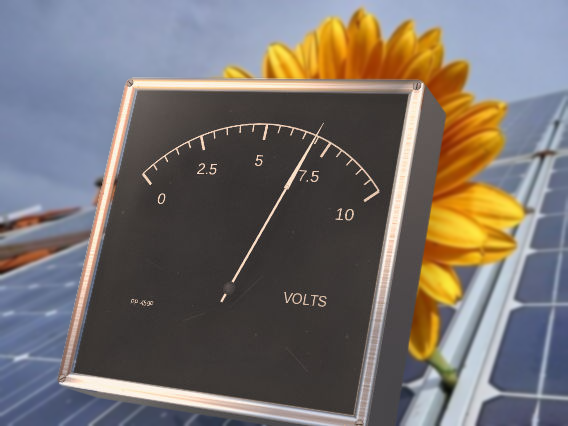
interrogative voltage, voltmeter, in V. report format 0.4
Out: 7
